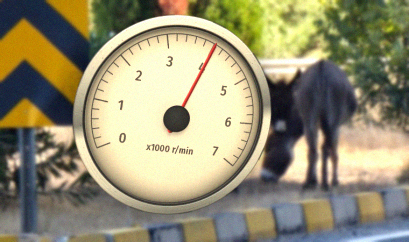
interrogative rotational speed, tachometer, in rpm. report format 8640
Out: 4000
